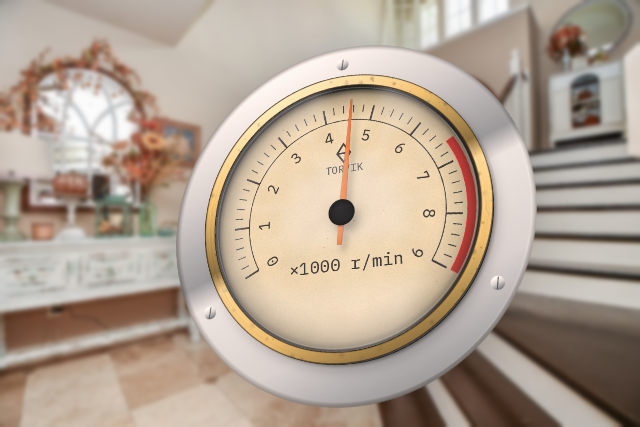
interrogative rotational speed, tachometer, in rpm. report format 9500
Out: 4600
